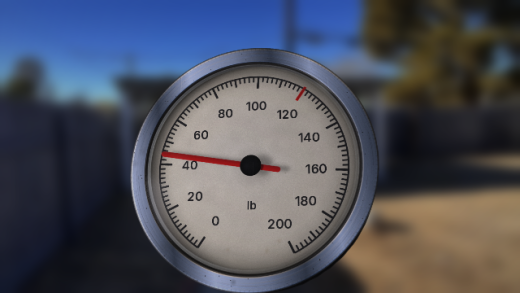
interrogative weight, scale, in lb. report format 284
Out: 44
